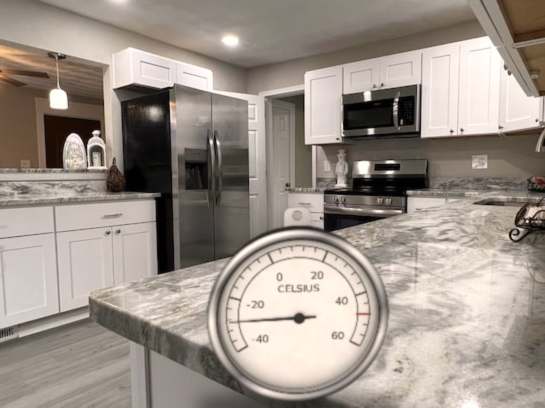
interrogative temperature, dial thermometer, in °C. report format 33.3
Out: -28
